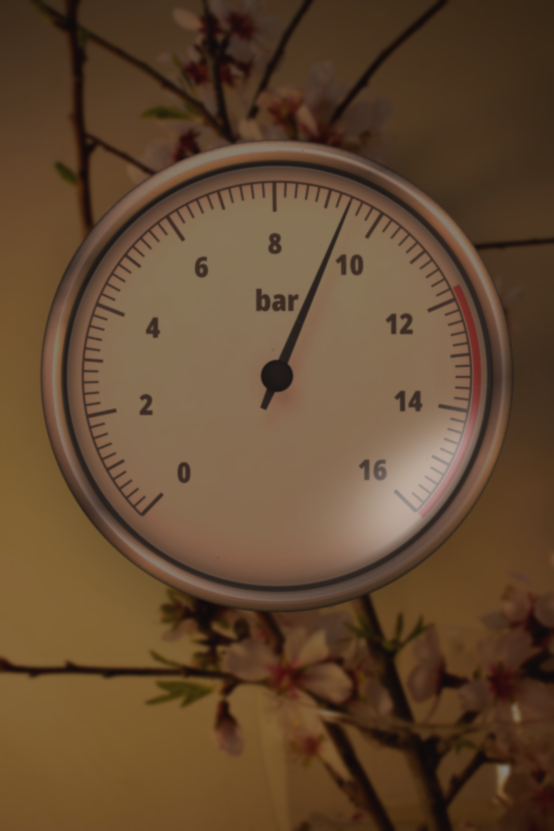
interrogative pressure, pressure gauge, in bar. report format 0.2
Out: 9.4
